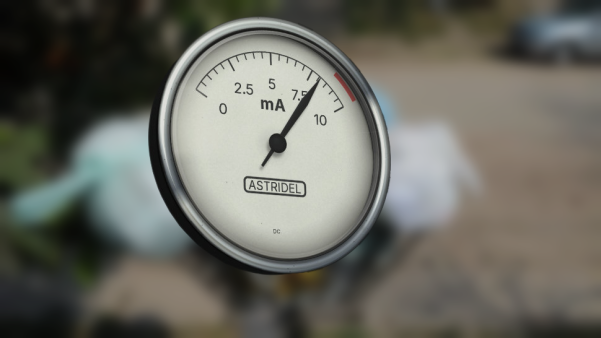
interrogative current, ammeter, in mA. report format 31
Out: 8
